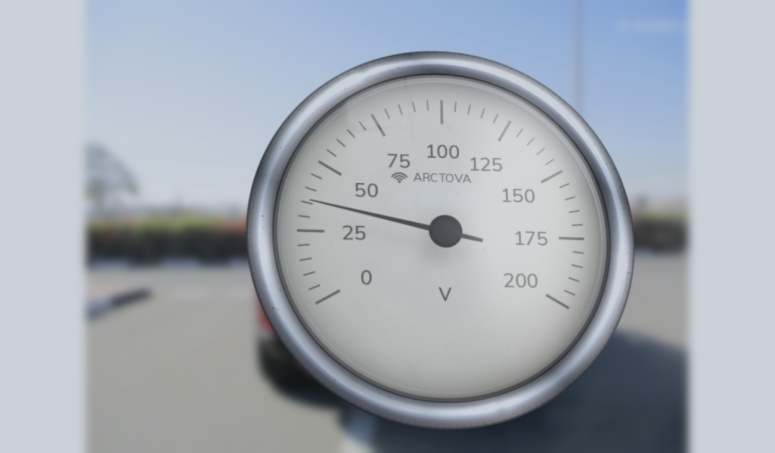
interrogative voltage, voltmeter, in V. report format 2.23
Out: 35
